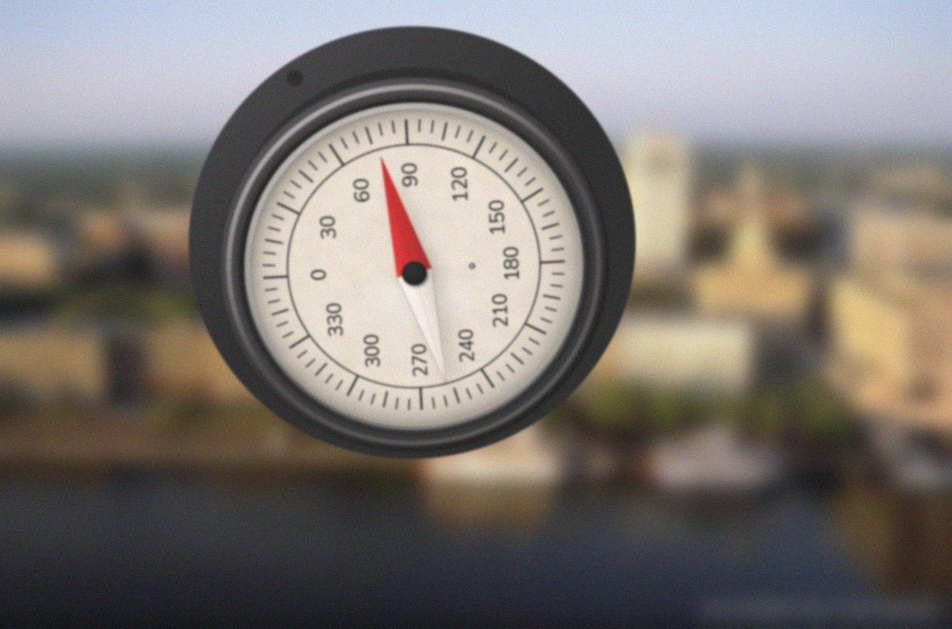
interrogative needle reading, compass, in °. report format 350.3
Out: 77.5
